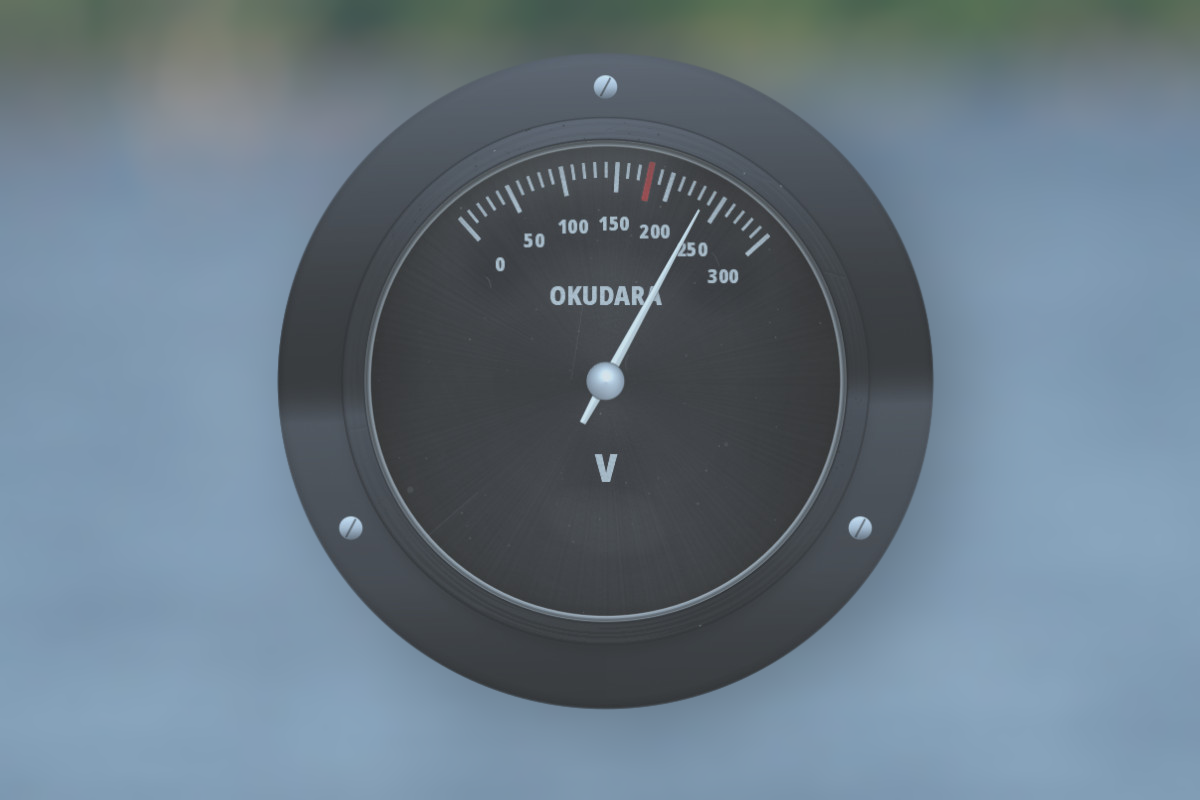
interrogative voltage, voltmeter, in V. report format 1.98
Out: 235
